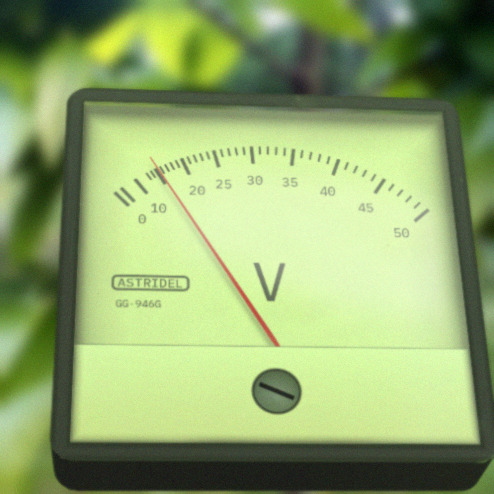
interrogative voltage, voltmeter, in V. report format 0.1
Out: 15
